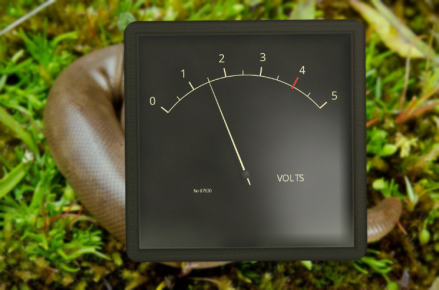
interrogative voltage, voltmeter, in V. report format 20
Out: 1.5
